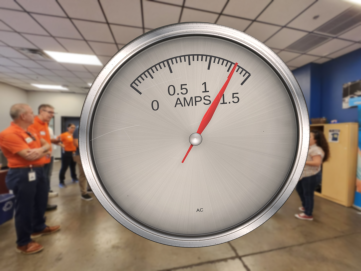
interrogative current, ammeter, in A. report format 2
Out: 1.3
